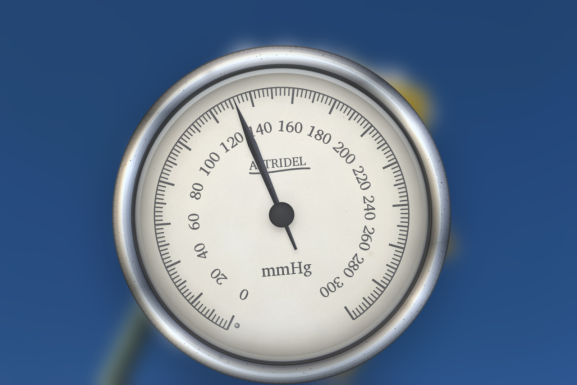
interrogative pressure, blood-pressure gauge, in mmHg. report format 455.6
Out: 132
